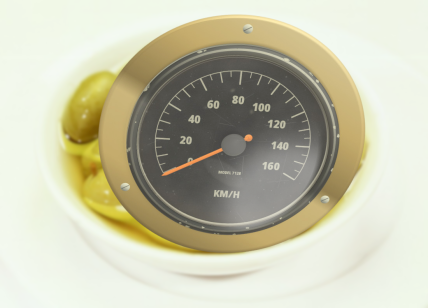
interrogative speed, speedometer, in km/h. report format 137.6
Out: 0
